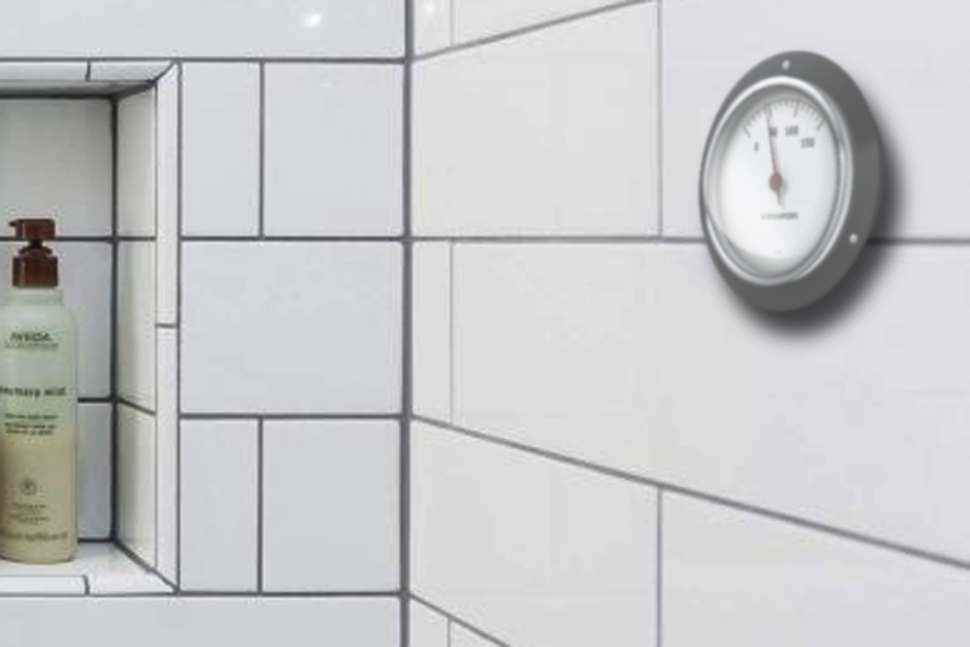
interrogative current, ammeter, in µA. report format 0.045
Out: 50
